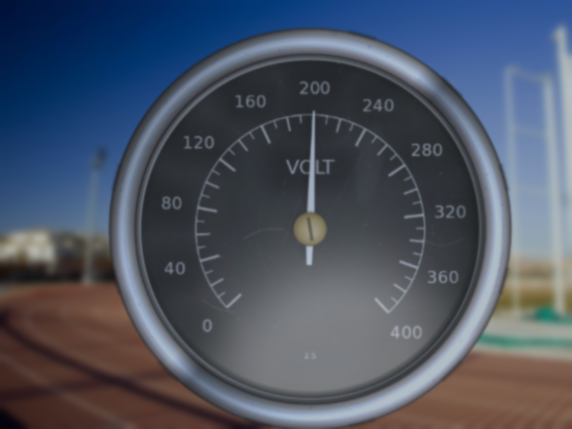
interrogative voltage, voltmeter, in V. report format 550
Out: 200
